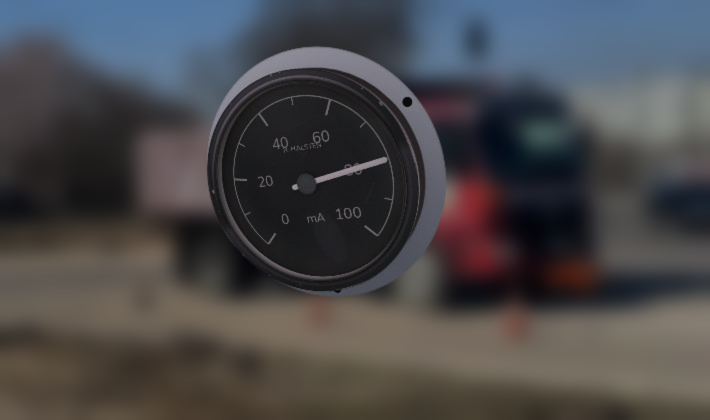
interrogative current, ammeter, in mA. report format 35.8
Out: 80
